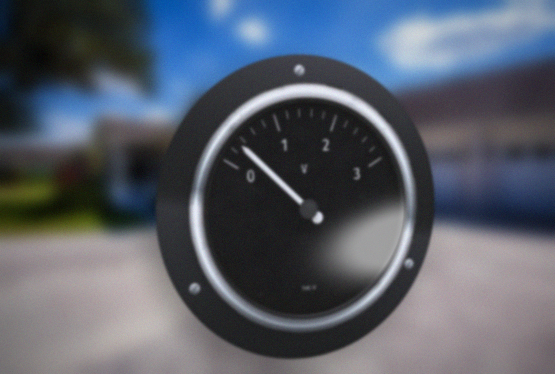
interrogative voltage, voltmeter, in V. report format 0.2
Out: 0.3
